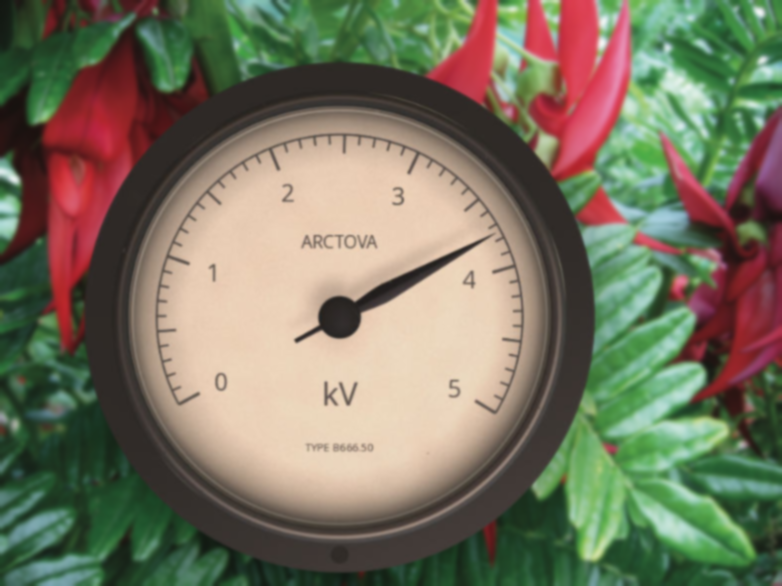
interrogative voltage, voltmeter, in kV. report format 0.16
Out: 3.75
